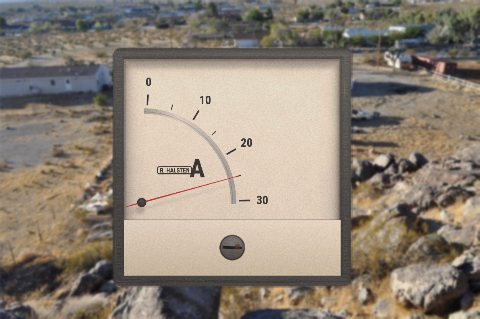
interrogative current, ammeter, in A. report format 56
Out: 25
